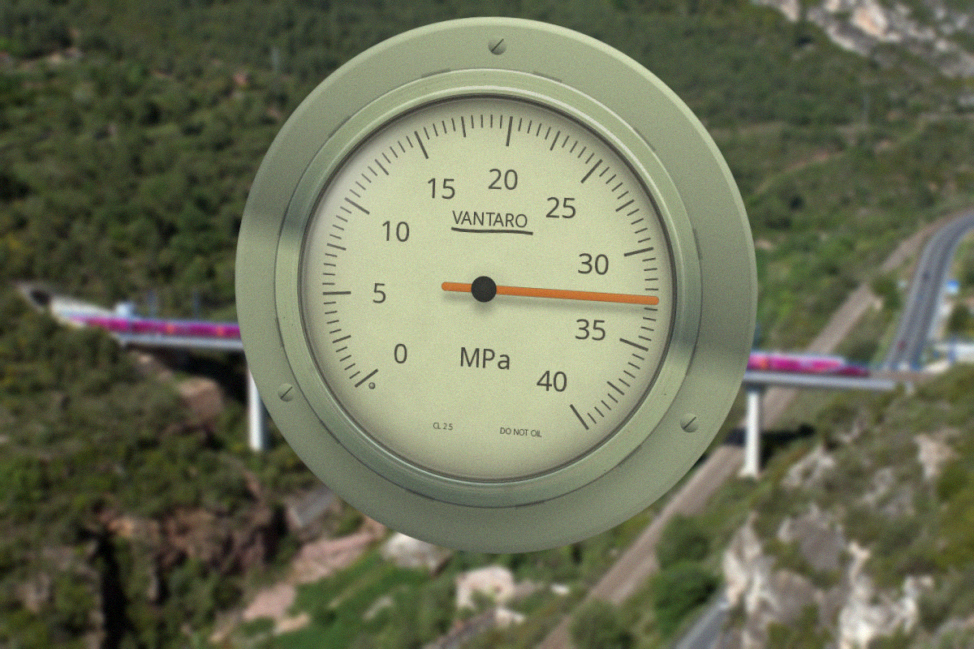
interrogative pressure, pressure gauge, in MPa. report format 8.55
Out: 32.5
